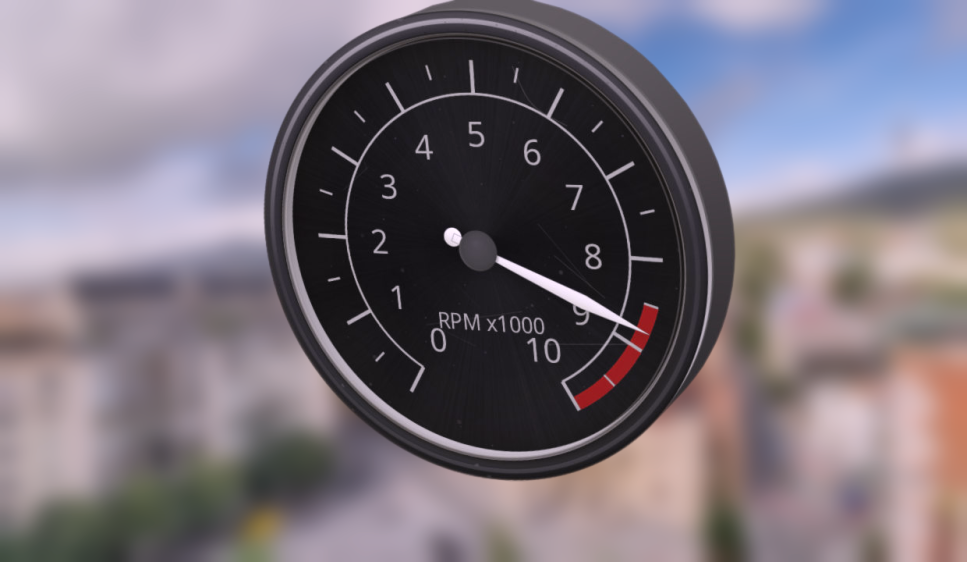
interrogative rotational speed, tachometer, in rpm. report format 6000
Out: 8750
